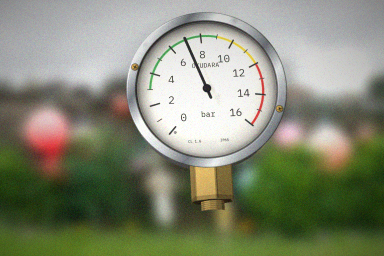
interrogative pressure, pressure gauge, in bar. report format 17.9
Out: 7
